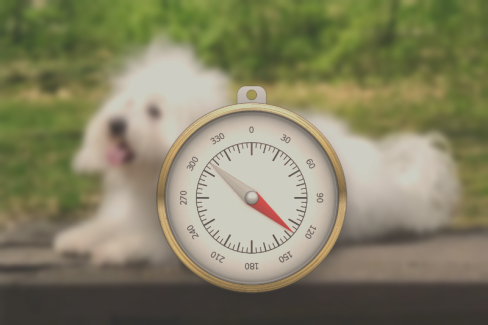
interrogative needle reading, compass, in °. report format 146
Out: 130
